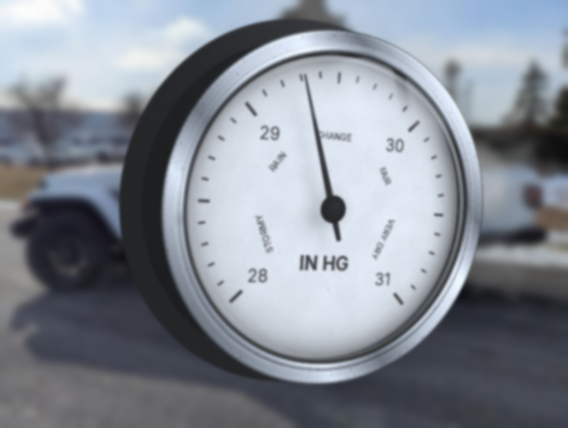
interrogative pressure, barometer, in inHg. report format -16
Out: 29.3
